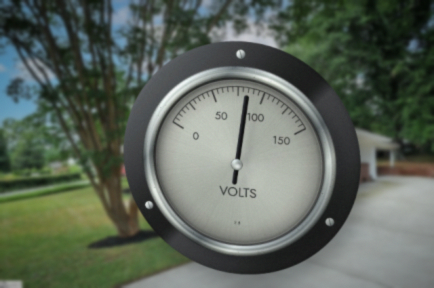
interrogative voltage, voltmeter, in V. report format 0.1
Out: 85
